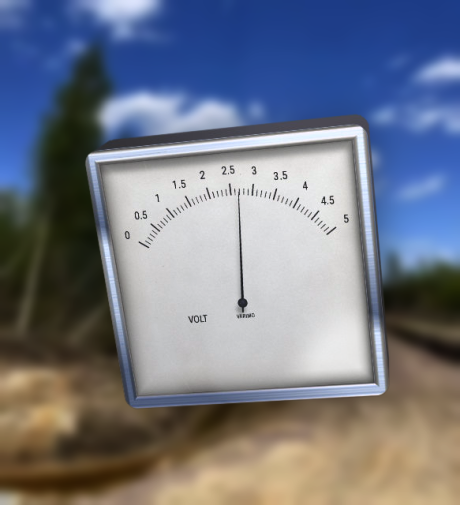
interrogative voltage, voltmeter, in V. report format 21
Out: 2.7
